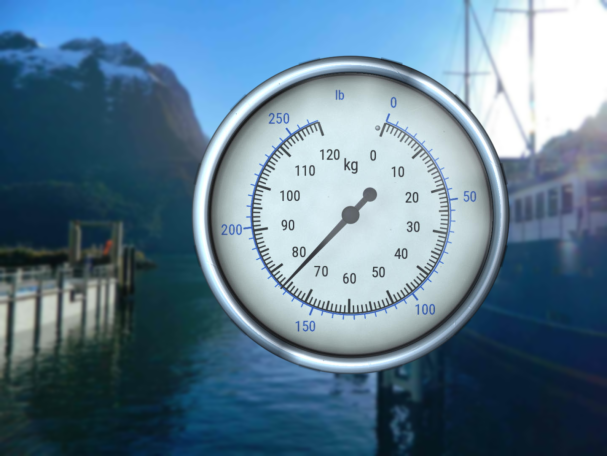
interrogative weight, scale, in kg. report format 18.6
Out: 76
